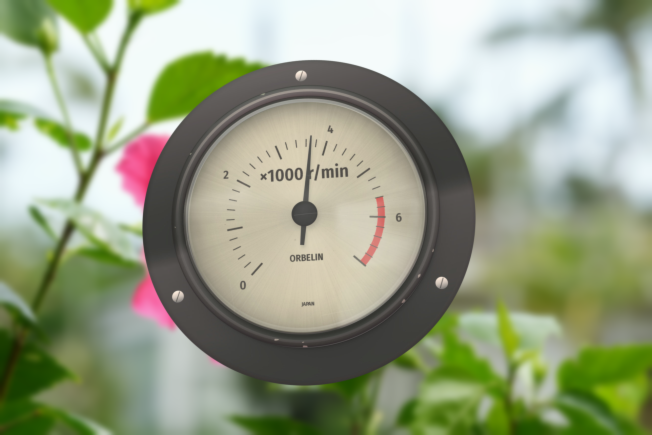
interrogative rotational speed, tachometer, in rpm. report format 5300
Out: 3700
